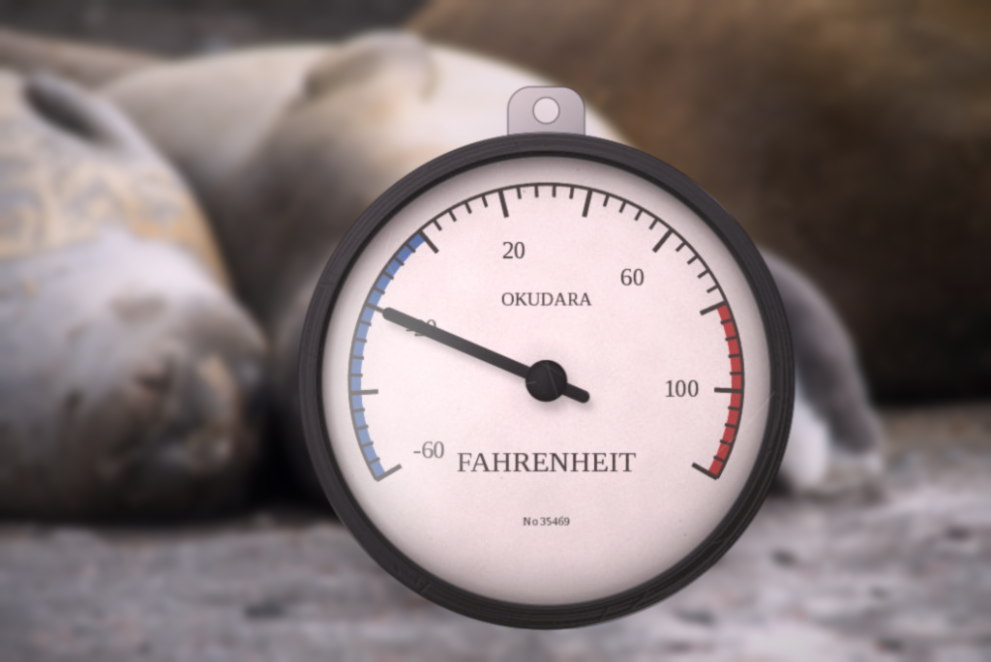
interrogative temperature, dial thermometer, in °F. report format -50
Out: -20
